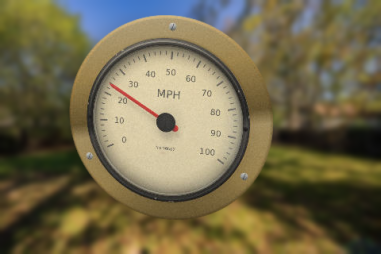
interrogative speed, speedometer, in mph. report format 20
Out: 24
